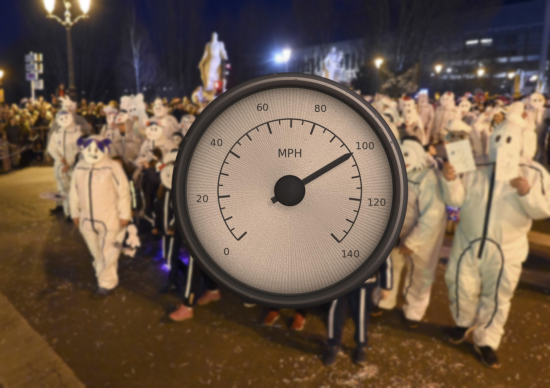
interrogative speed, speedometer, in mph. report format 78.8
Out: 100
